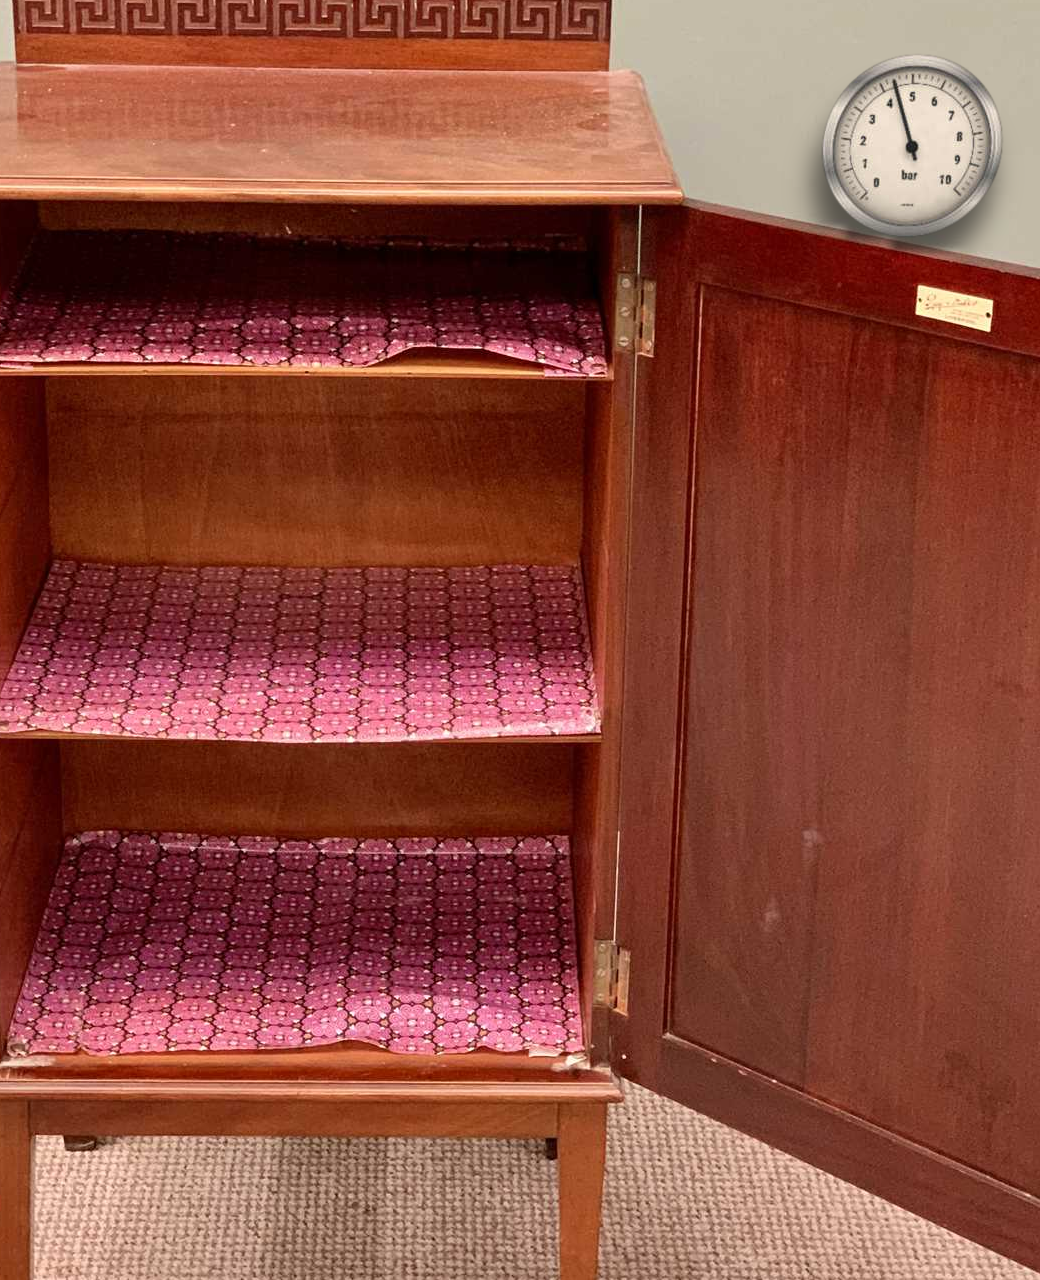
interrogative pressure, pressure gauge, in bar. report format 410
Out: 4.4
